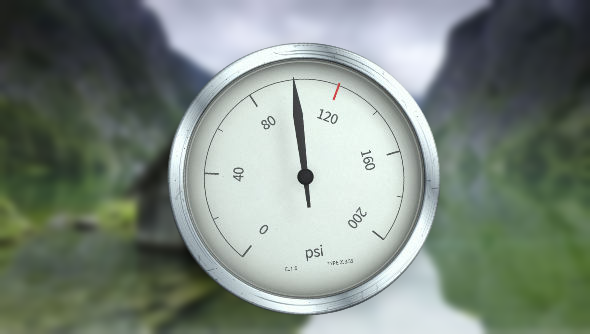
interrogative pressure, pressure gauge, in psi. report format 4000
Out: 100
